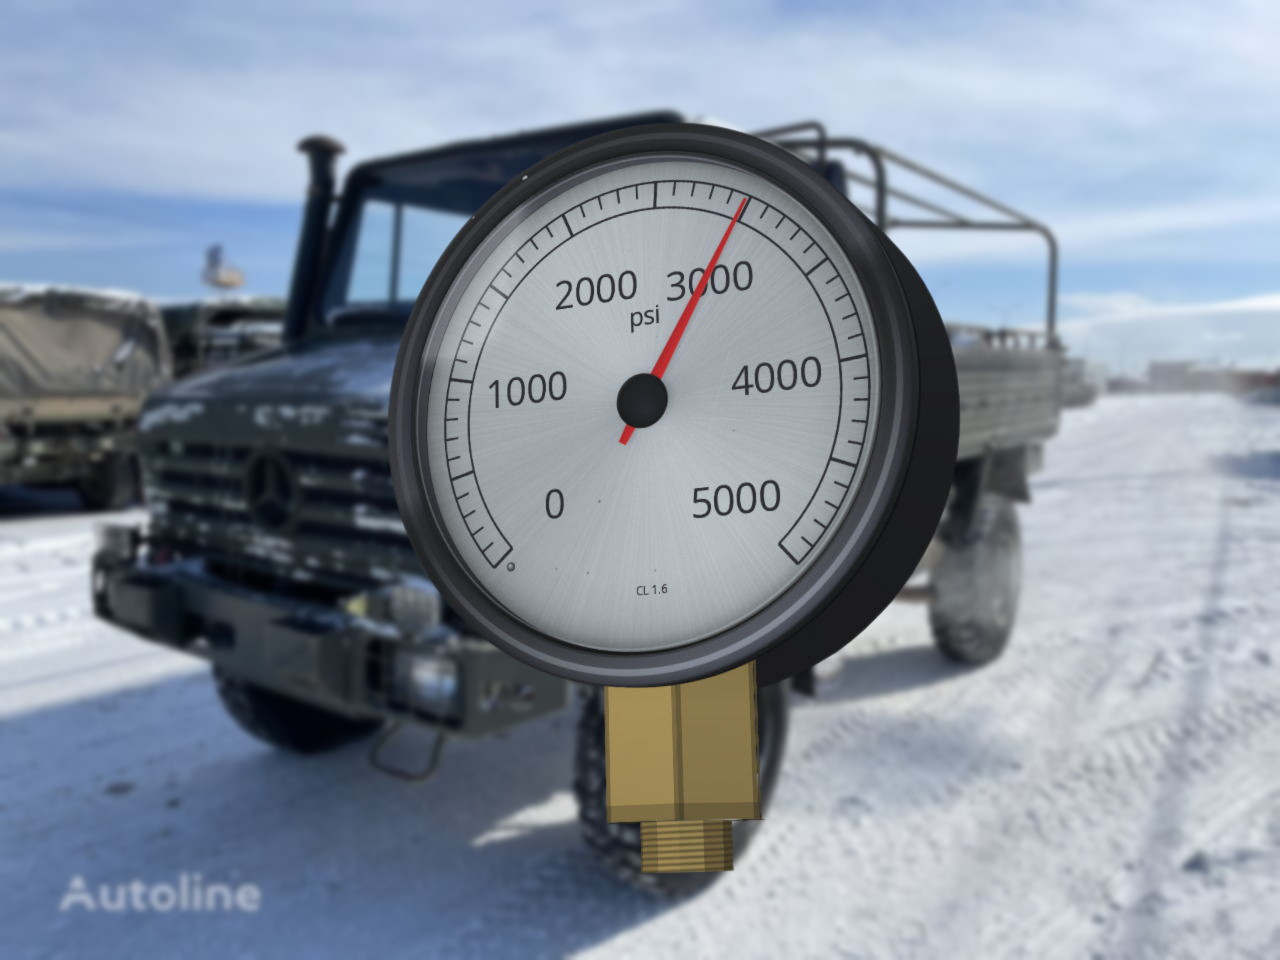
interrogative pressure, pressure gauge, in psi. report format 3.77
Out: 3000
